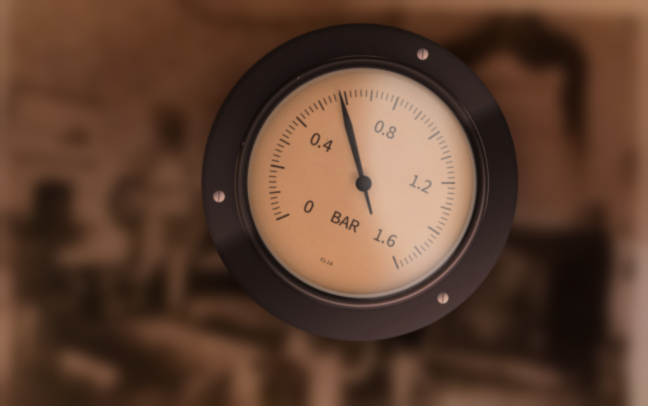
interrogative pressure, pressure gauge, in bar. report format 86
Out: 0.58
